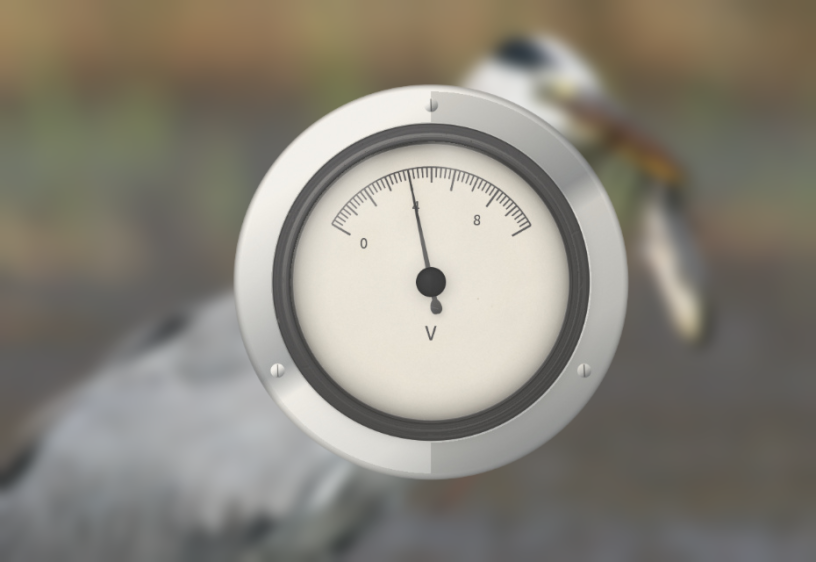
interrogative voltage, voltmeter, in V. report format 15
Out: 4
